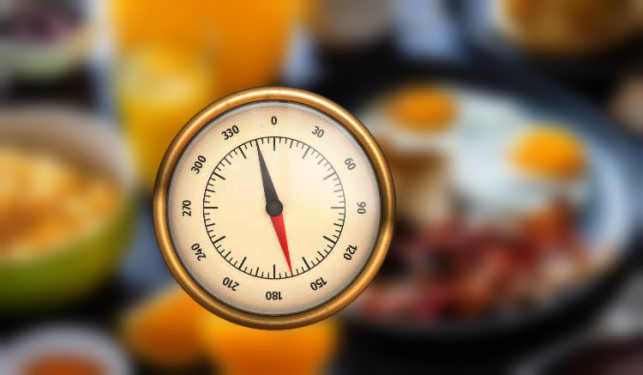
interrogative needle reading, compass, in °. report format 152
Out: 165
